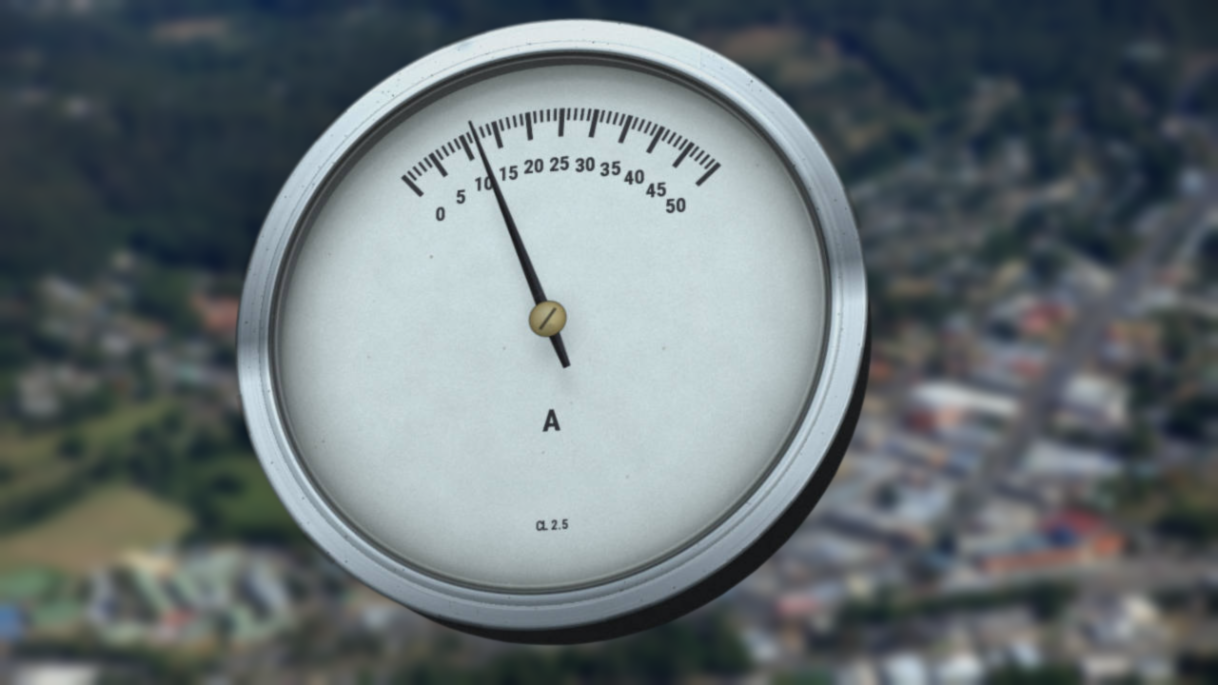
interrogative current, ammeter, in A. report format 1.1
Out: 12
